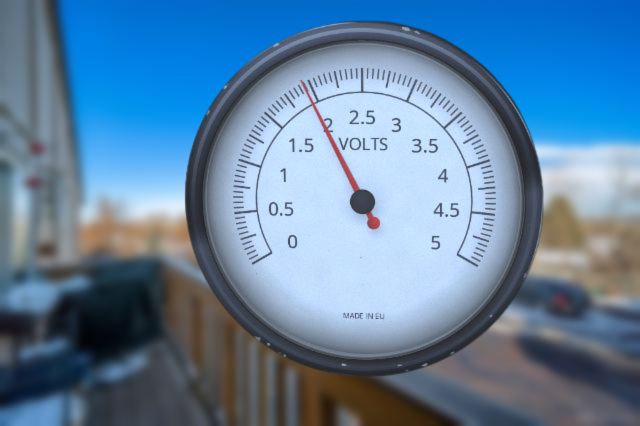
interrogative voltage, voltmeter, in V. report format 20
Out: 1.95
